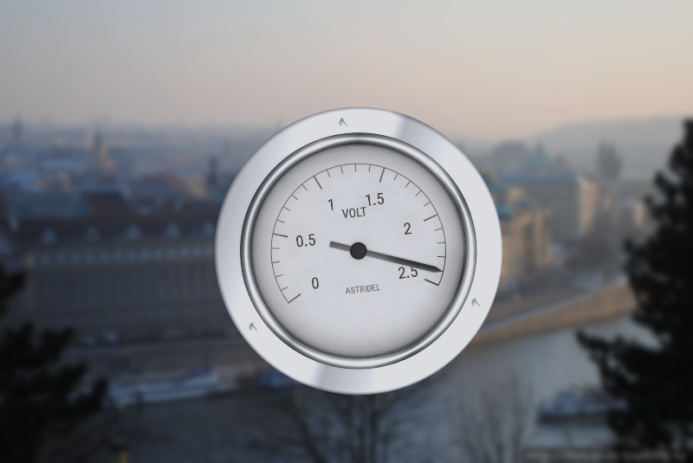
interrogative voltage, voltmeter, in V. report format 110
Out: 2.4
